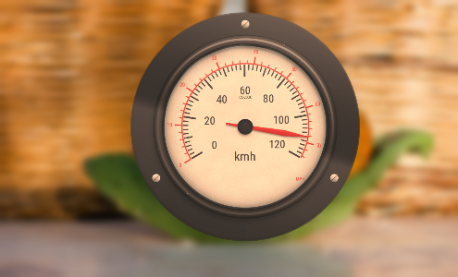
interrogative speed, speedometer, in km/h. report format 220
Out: 110
